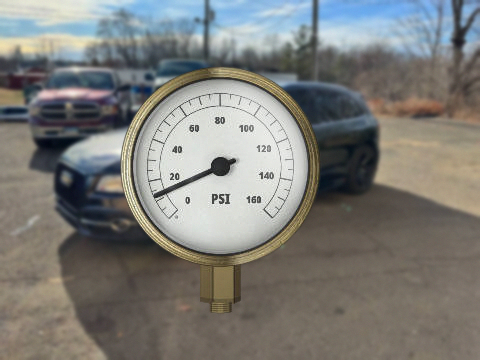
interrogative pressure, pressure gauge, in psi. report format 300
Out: 12.5
